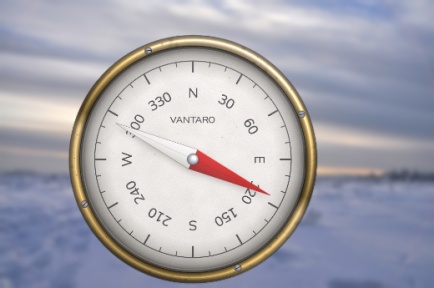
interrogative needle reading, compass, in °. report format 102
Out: 115
